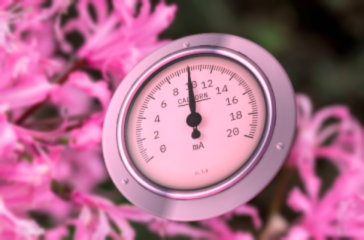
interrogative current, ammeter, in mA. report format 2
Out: 10
